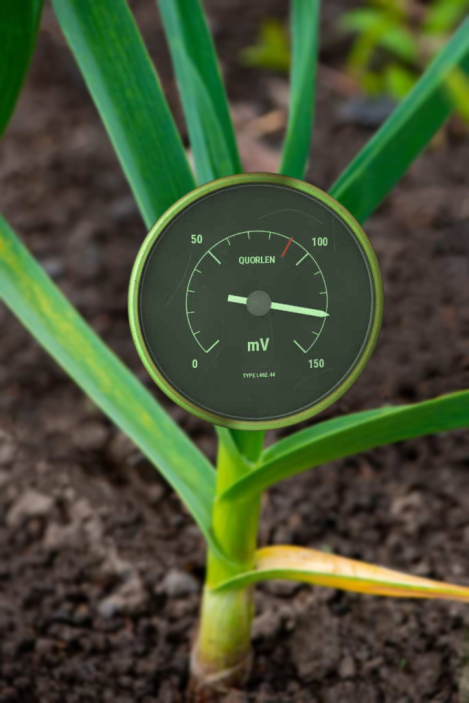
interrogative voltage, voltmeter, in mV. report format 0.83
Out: 130
